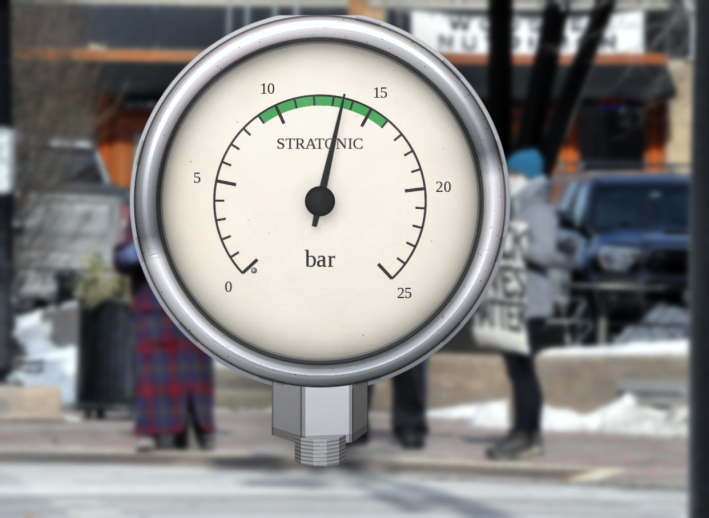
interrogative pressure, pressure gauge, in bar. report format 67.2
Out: 13.5
